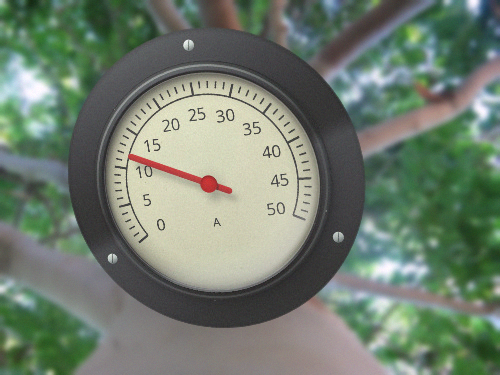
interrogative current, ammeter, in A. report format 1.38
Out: 12
